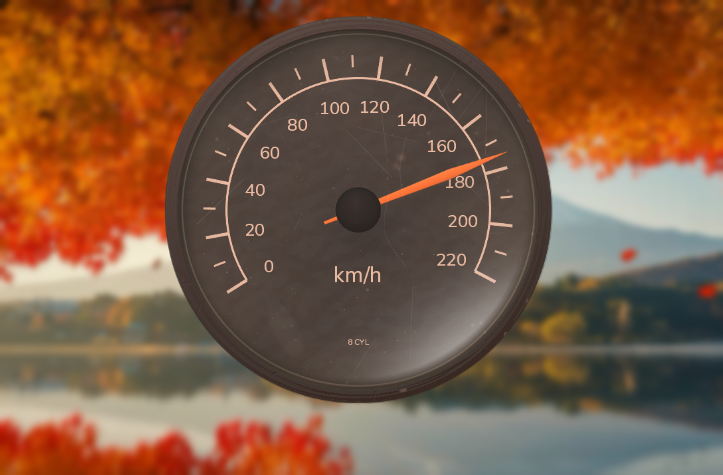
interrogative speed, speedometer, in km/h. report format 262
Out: 175
